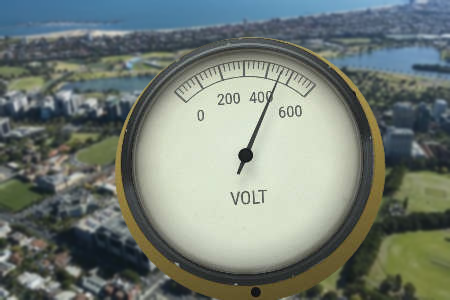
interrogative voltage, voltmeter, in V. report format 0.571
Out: 460
